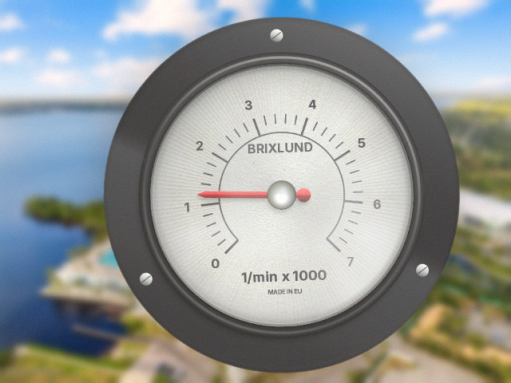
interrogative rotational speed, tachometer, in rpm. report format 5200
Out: 1200
